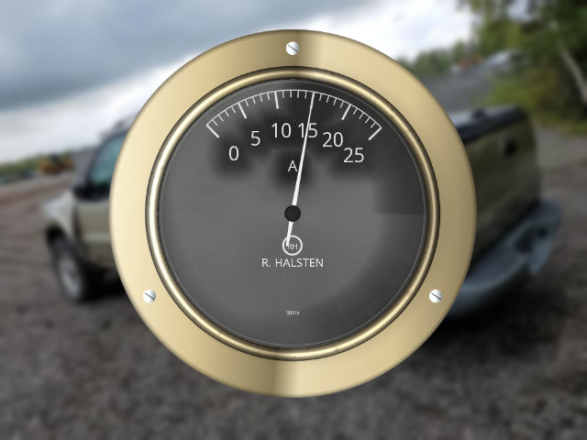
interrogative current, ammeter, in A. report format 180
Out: 15
